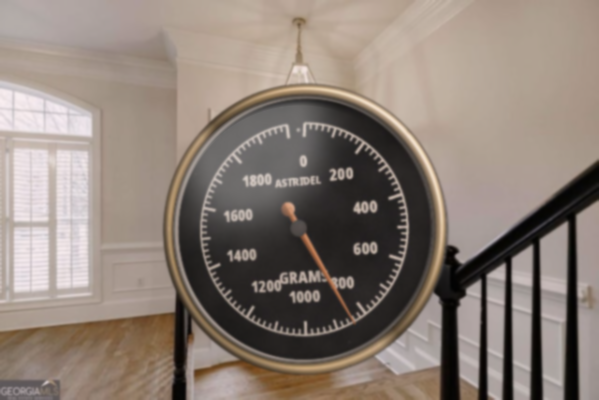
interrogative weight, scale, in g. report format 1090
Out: 840
